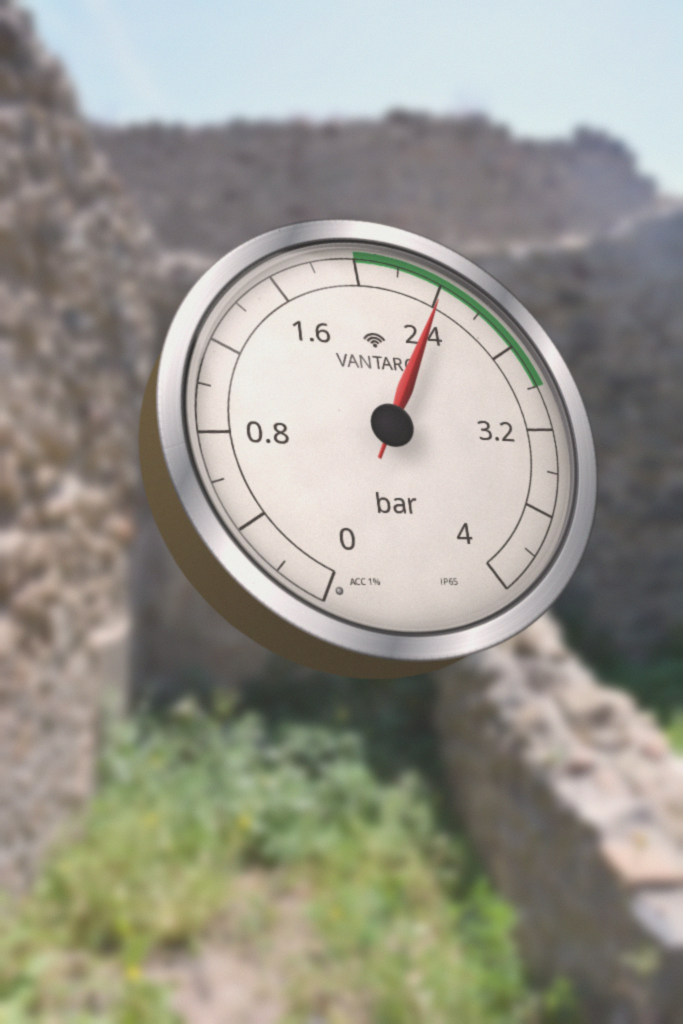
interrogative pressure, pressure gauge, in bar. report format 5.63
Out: 2.4
